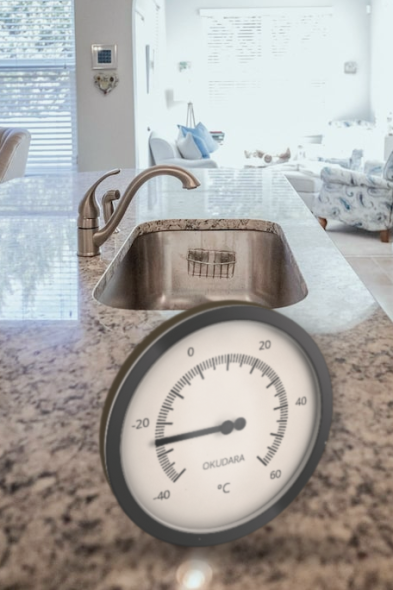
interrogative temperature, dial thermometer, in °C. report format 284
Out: -25
